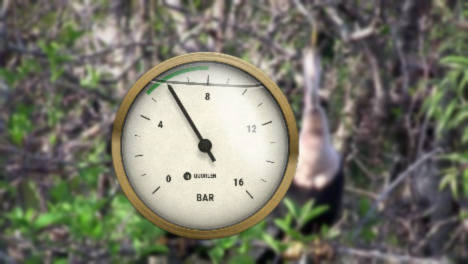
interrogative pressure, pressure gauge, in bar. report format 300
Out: 6
